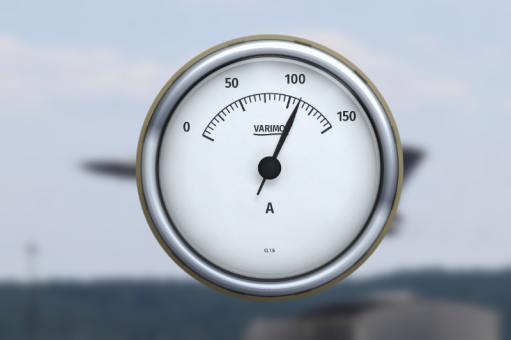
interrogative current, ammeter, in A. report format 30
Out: 110
